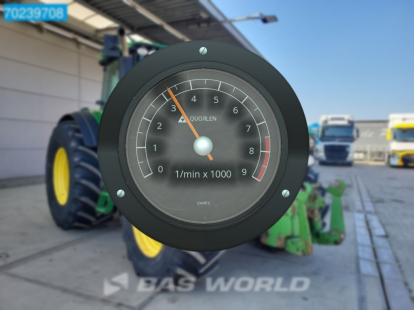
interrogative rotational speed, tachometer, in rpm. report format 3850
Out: 3250
